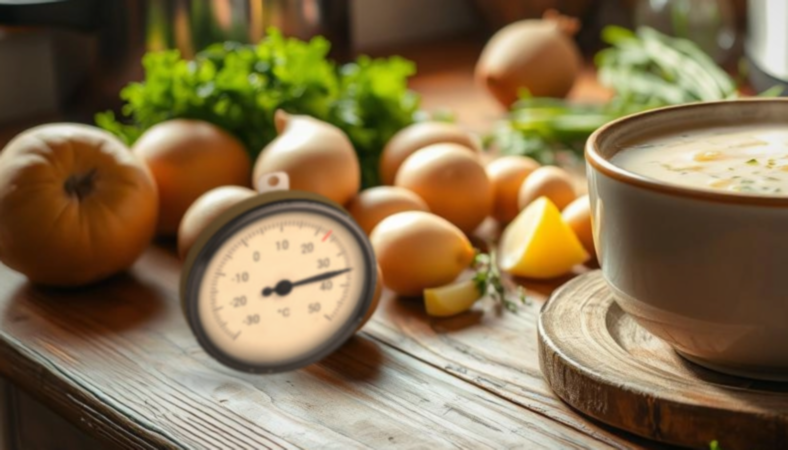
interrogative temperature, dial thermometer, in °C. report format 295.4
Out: 35
